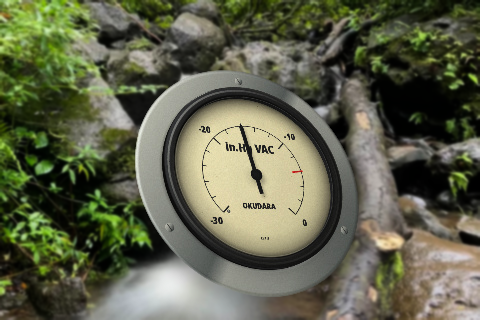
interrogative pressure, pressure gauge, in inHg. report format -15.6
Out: -16
